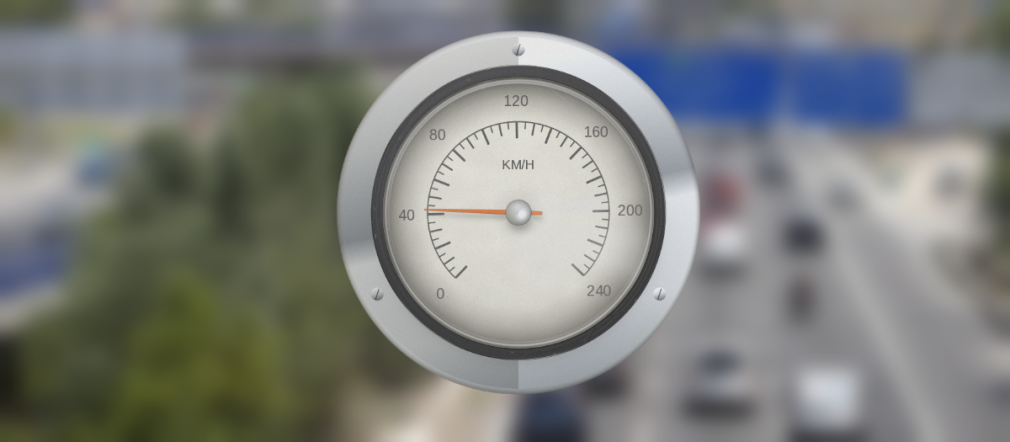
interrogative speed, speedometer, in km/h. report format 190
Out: 42.5
